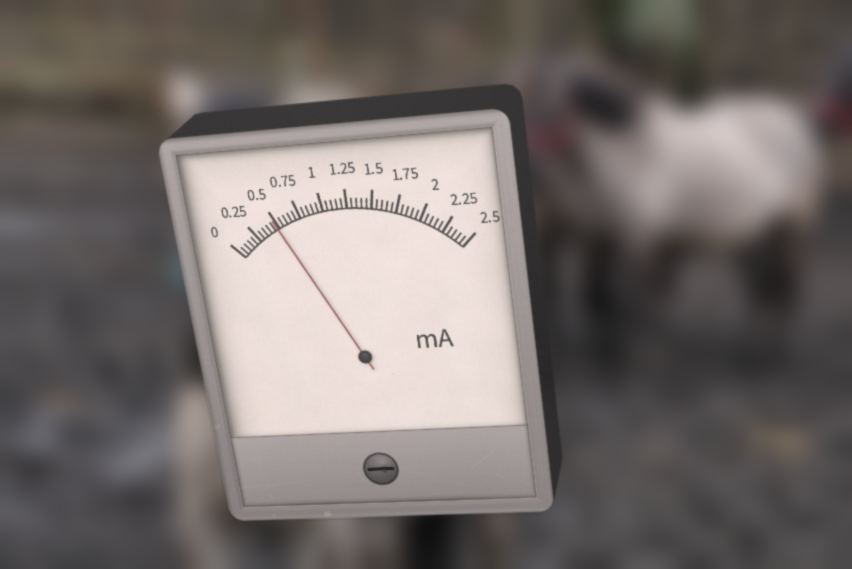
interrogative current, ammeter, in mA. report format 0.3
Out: 0.5
